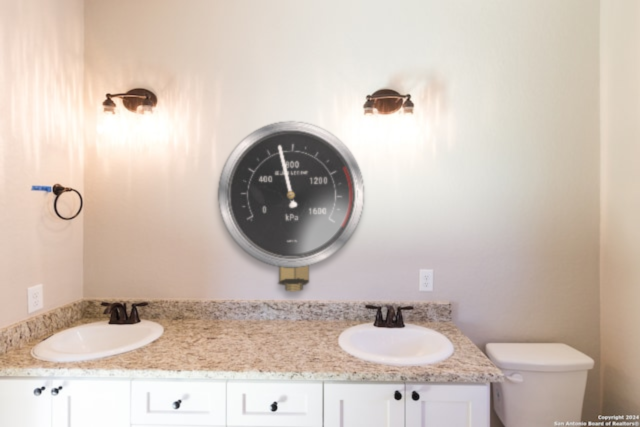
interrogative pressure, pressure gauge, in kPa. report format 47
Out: 700
